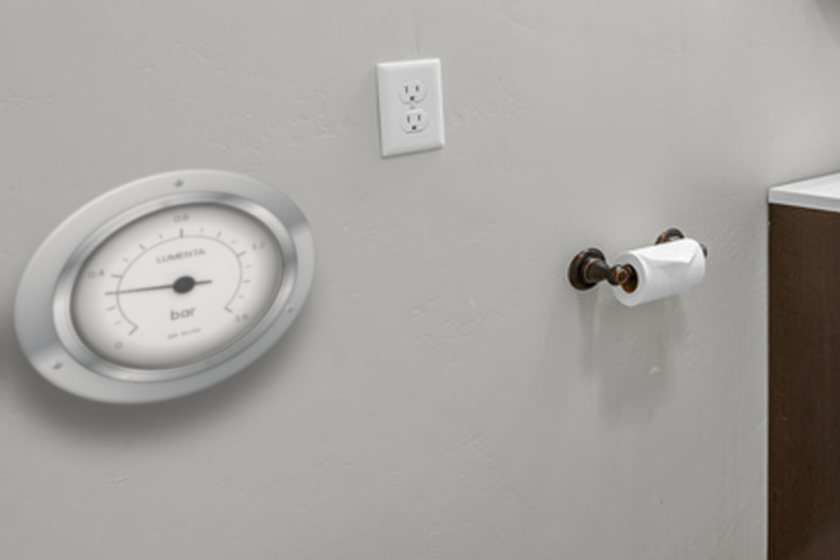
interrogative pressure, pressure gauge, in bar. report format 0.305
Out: 0.3
